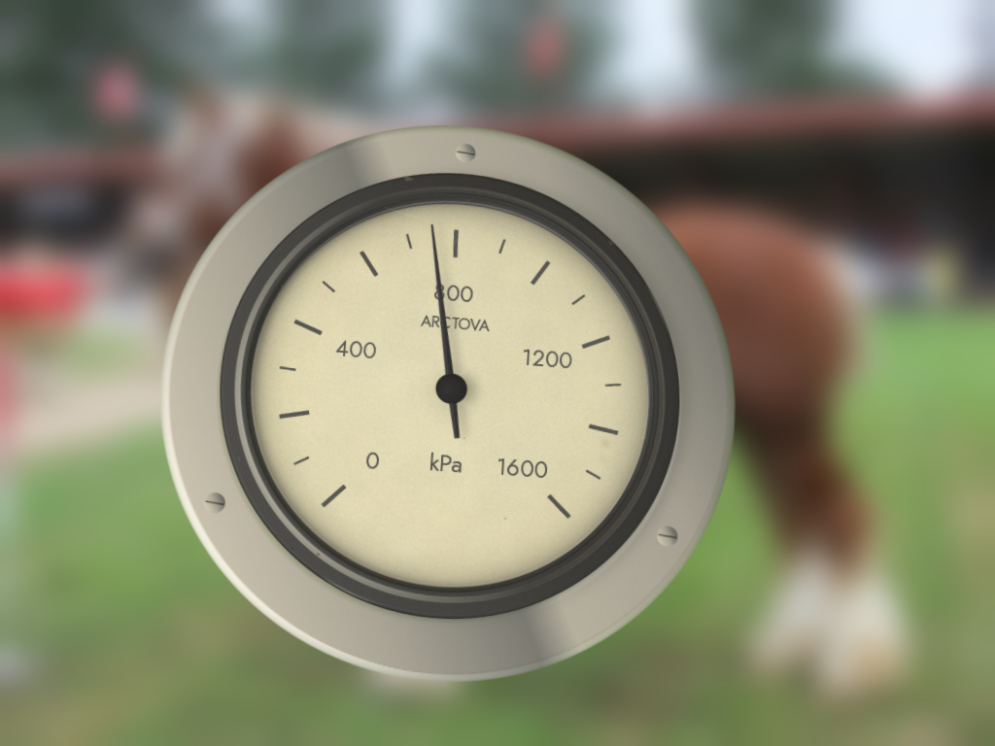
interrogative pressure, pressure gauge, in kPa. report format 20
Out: 750
